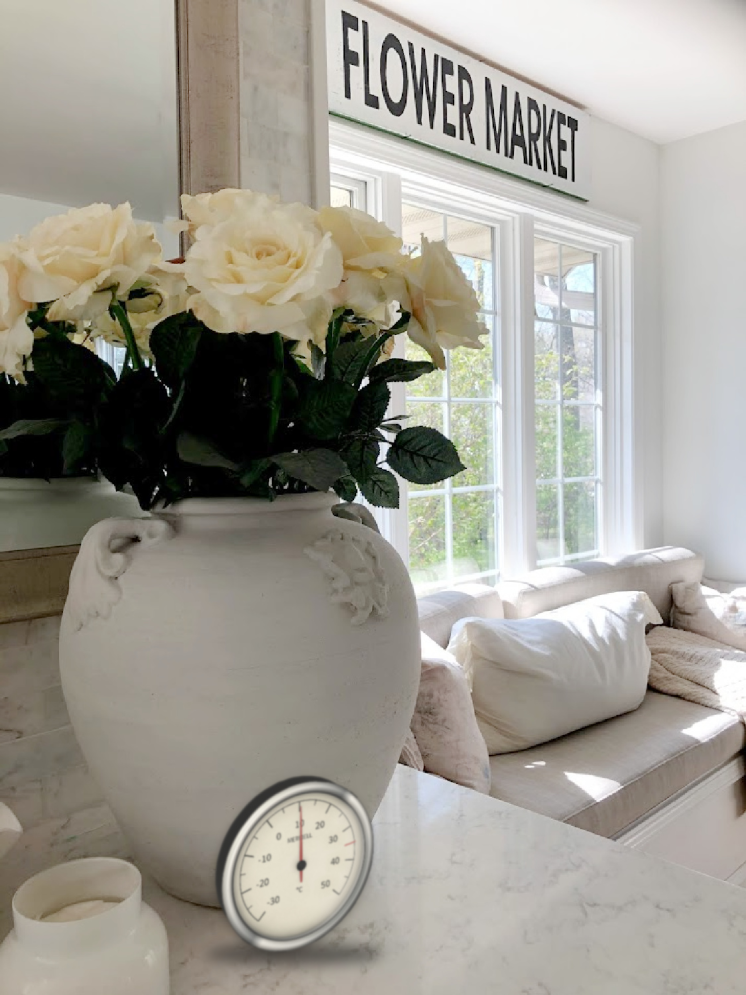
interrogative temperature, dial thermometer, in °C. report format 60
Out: 10
